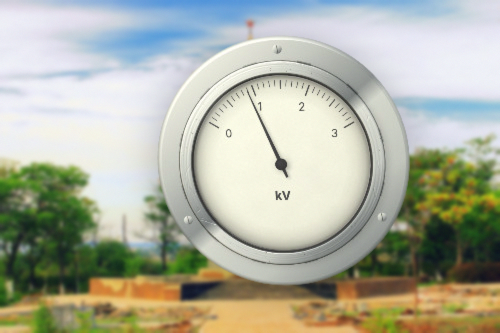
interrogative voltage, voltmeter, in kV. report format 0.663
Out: 0.9
